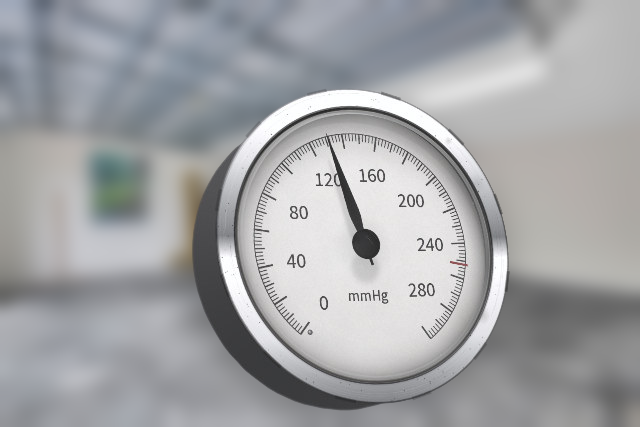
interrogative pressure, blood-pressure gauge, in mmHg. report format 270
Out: 130
